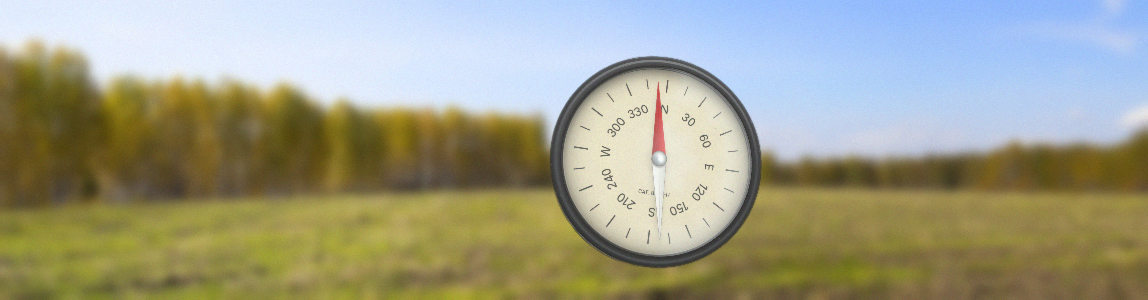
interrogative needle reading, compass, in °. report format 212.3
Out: 352.5
